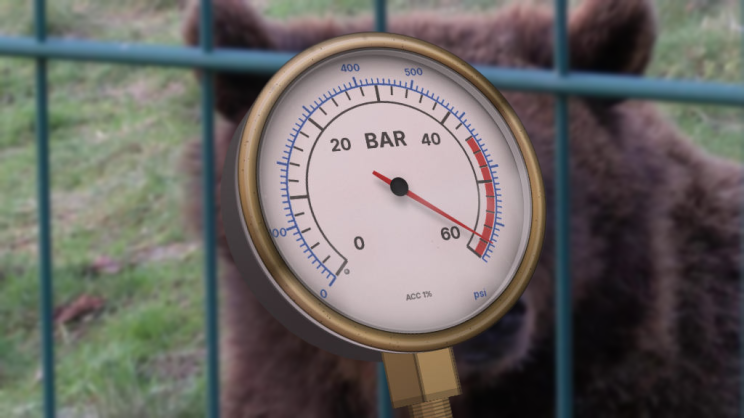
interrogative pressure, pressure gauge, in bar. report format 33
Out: 58
